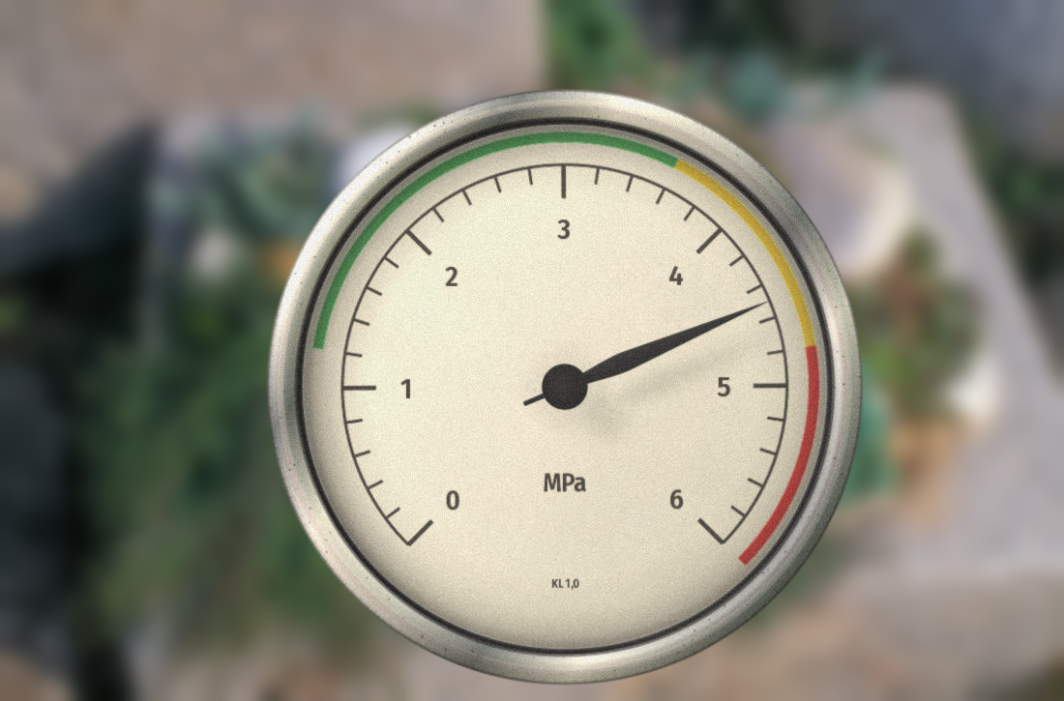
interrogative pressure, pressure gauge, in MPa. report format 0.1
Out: 4.5
